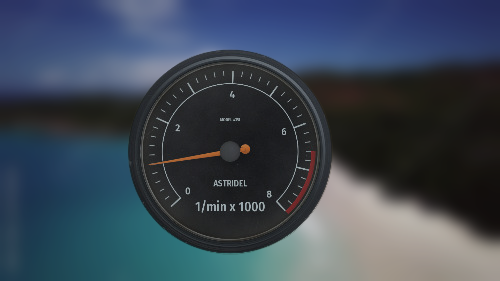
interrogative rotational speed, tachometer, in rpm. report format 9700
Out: 1000
